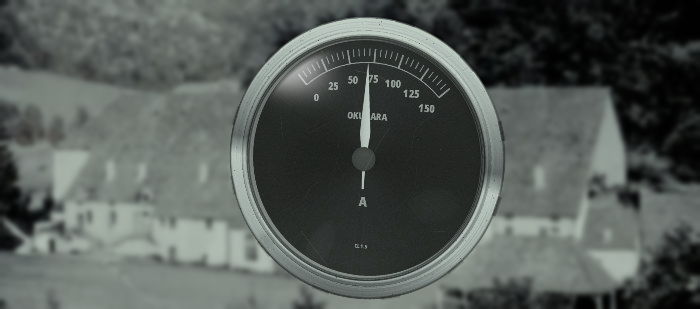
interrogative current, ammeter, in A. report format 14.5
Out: 70
